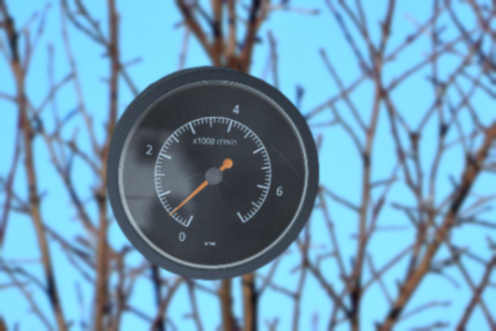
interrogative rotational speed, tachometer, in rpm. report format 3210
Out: 500
